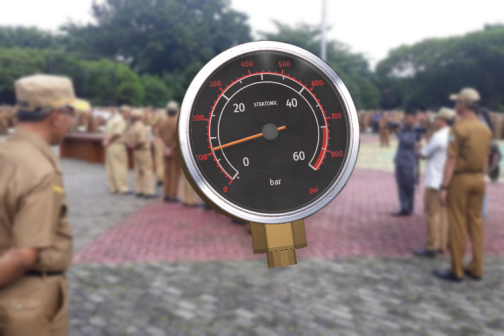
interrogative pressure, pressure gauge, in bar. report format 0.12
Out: 7.5
